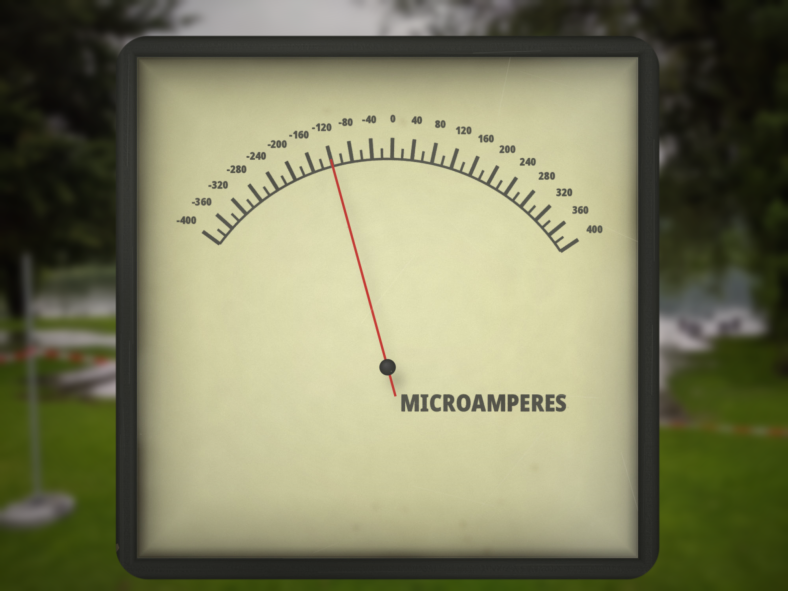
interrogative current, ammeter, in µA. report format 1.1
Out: -120
